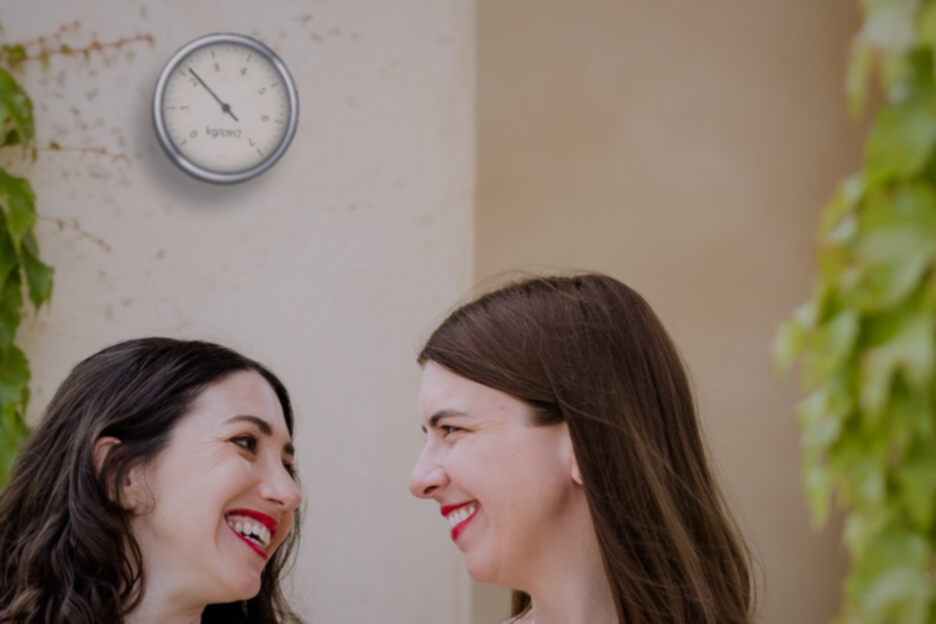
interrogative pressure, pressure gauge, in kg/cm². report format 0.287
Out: 2.2
